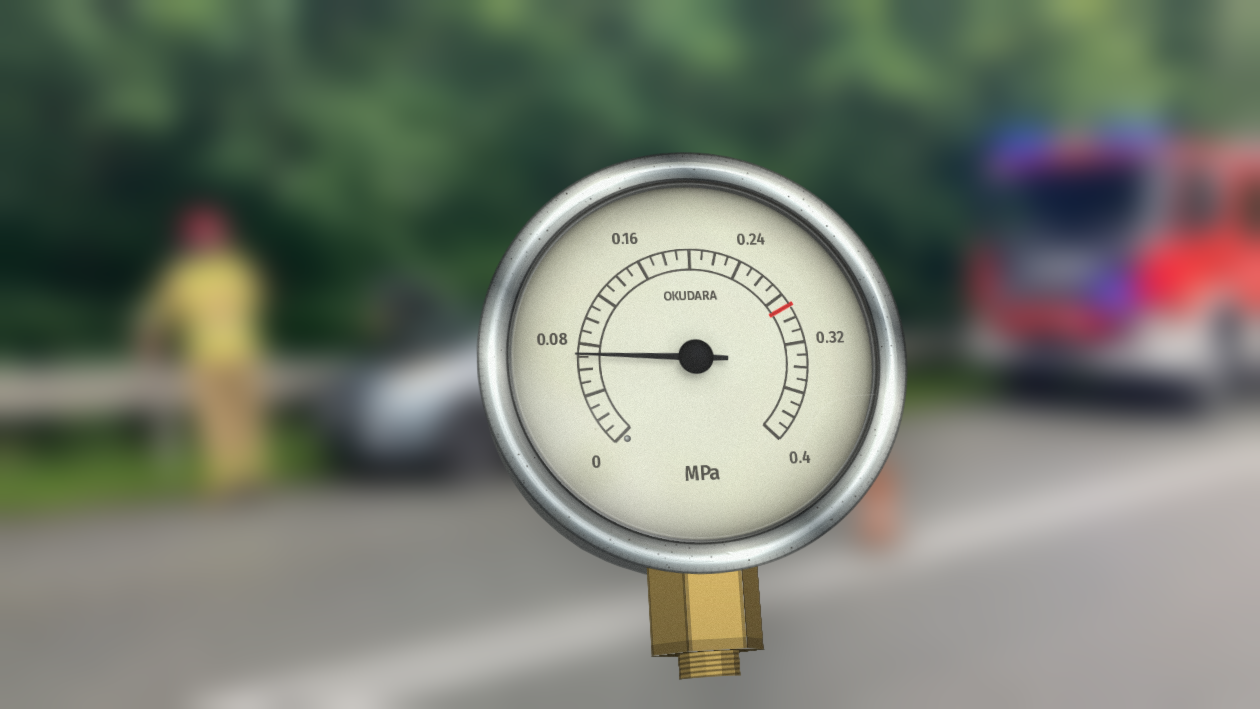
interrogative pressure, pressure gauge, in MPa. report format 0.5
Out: 0.07
